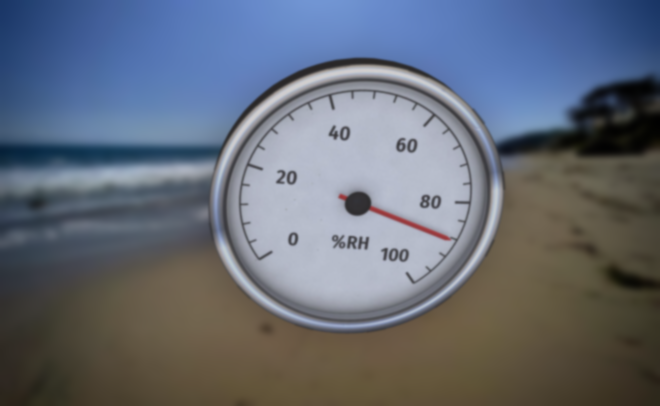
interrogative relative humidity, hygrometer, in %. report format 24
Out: 88
